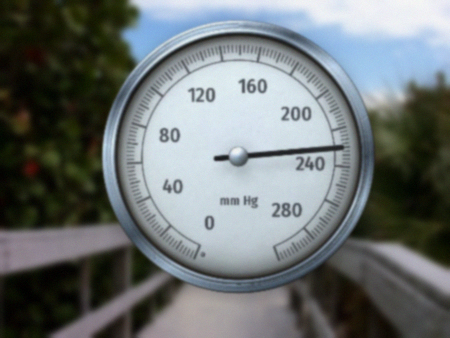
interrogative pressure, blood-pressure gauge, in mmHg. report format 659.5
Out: 230
